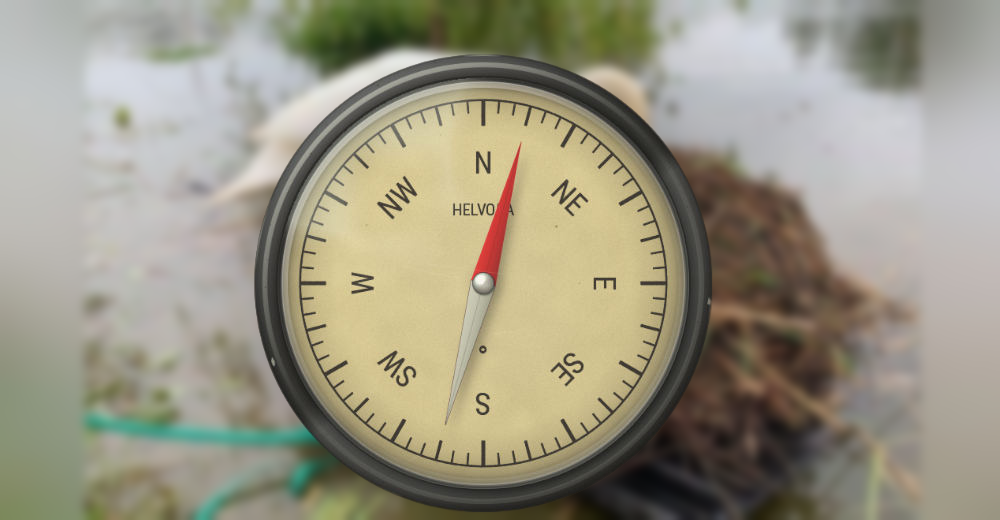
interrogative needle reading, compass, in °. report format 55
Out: 15
